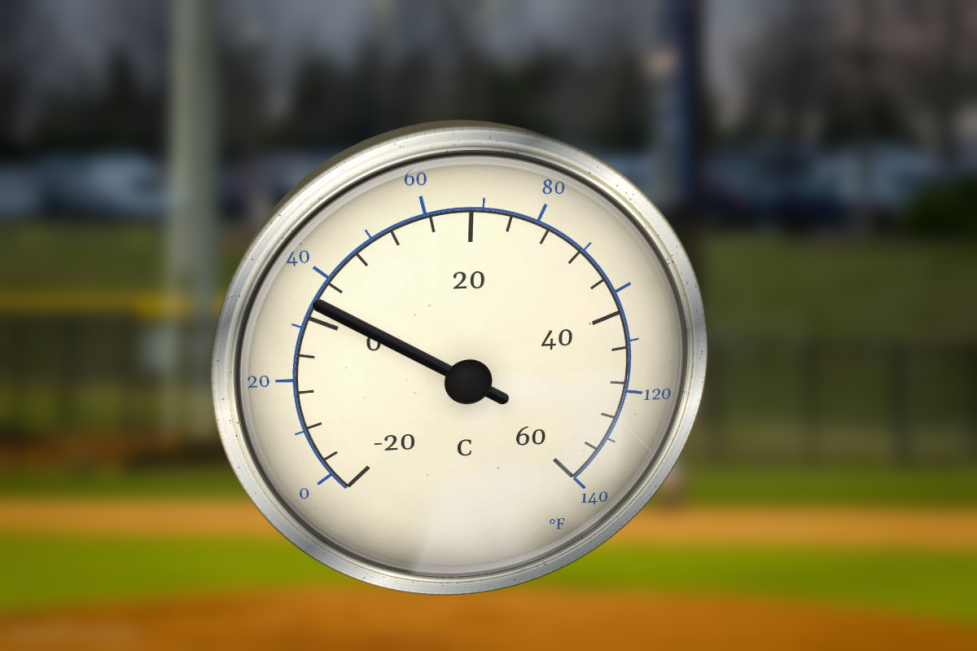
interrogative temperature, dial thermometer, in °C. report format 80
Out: 2
